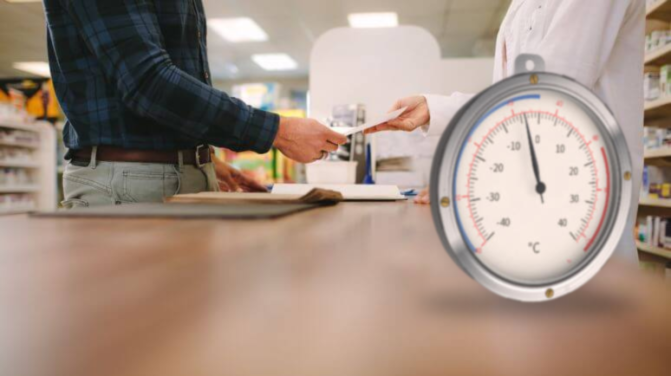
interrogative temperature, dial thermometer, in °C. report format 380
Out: -5
